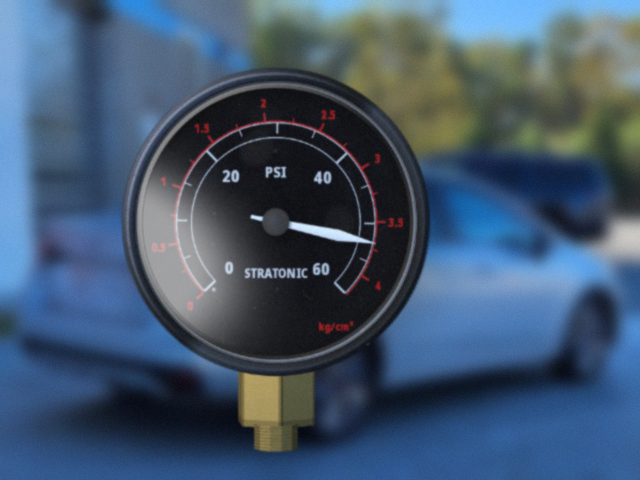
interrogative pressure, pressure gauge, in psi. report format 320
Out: 52.5
